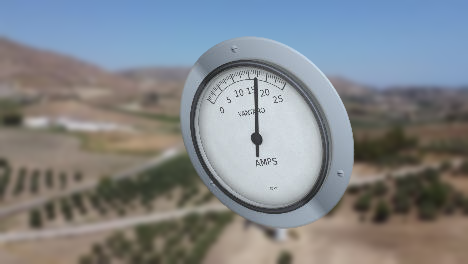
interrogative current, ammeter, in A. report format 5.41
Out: 17.5
